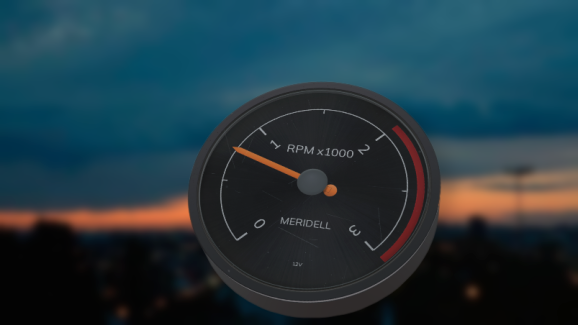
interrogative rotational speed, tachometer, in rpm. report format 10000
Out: 750
